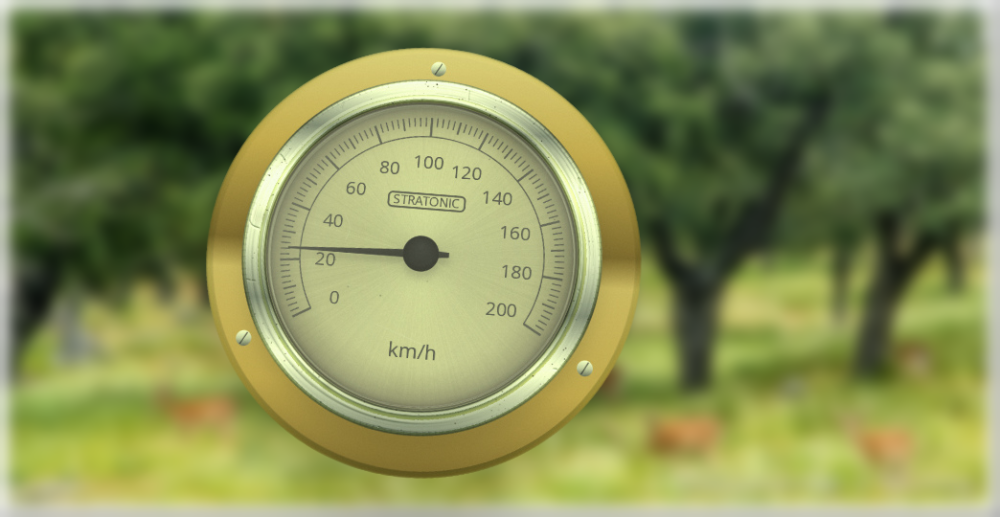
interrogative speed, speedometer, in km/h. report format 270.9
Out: 24
